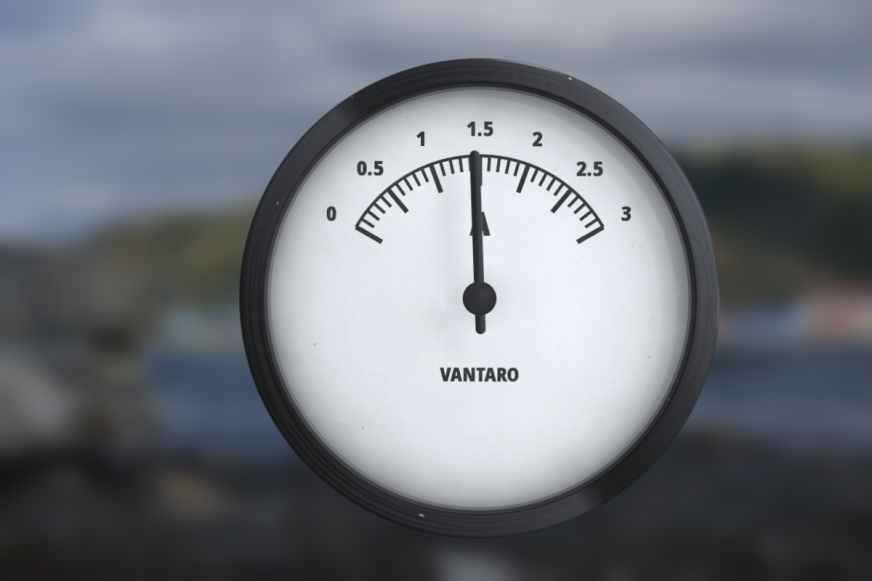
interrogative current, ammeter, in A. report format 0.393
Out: 1.45
